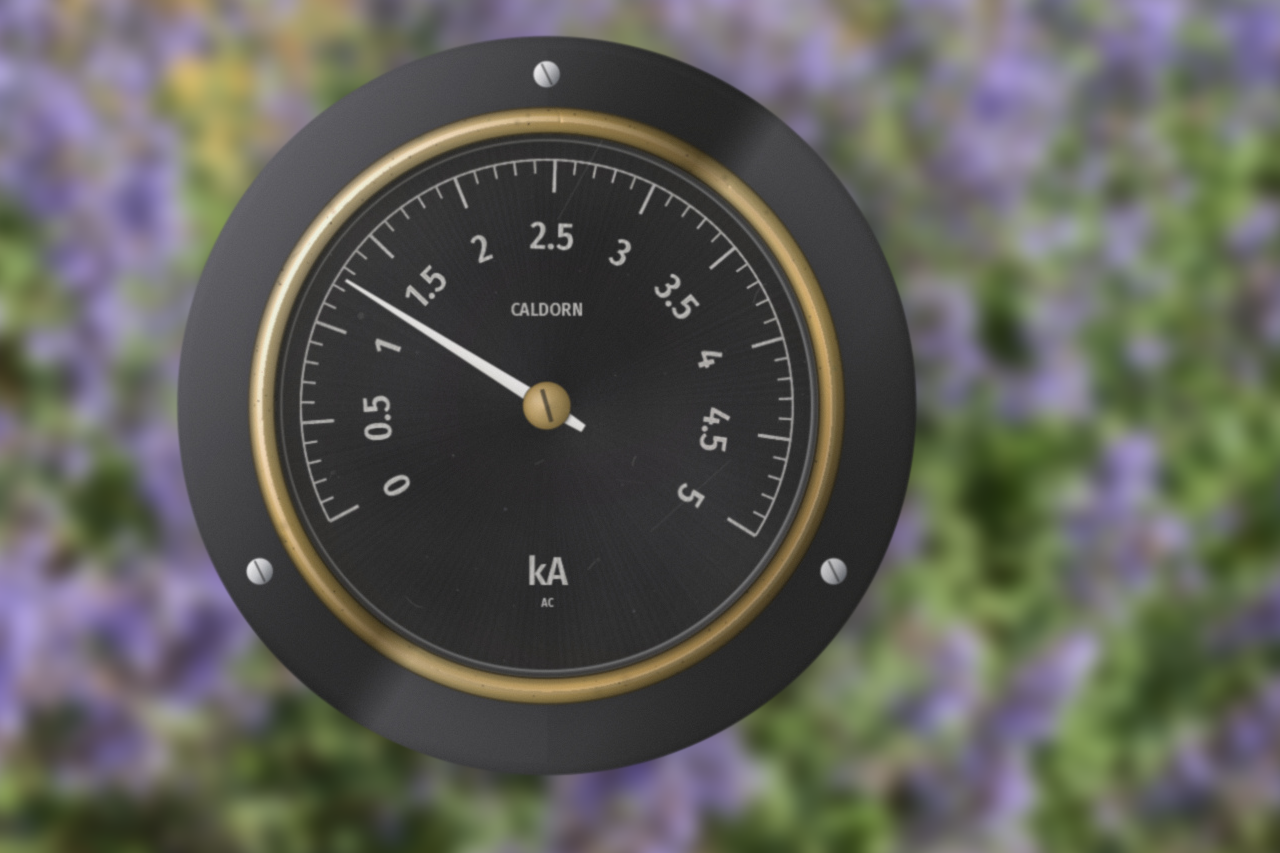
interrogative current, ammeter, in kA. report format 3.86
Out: 1.25
